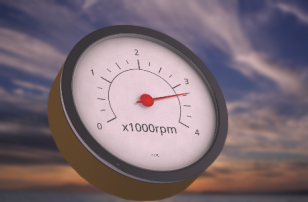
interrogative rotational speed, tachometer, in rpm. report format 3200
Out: 3250
